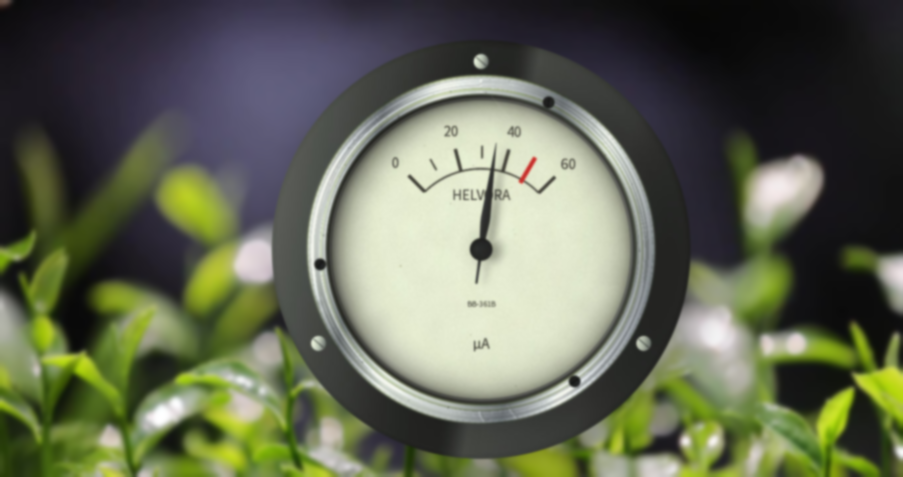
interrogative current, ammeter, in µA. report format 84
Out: 35
